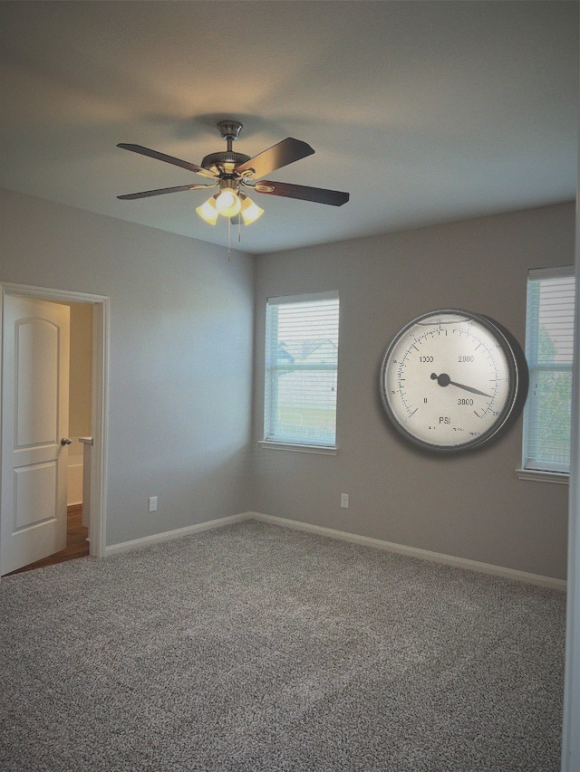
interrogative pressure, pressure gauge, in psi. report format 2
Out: 2700
